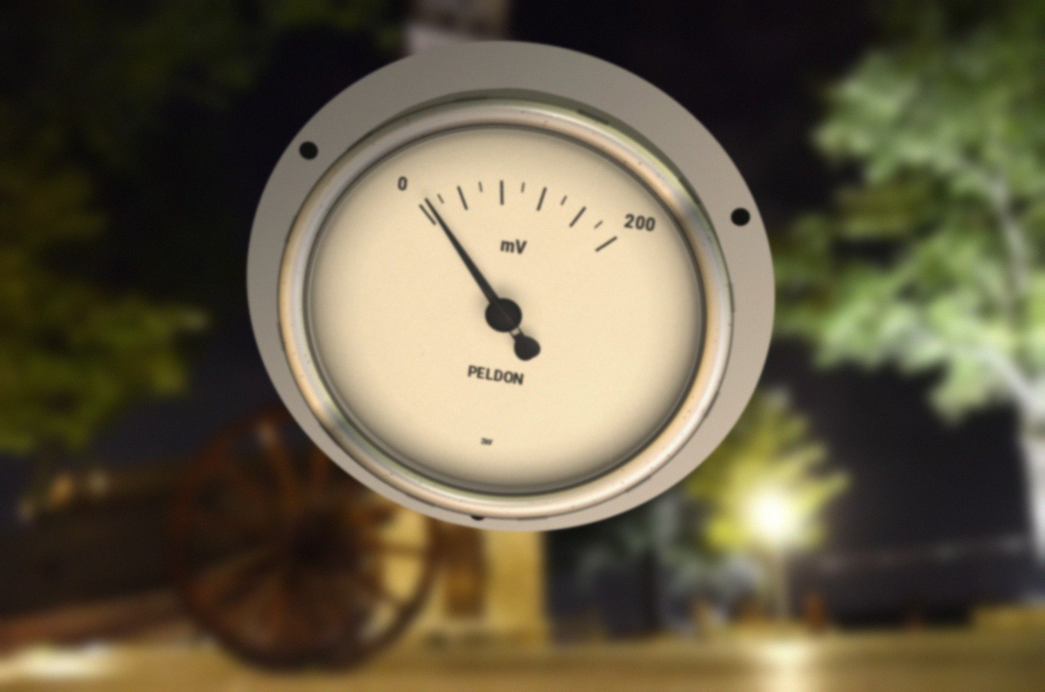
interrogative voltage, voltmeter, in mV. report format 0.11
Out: 10
